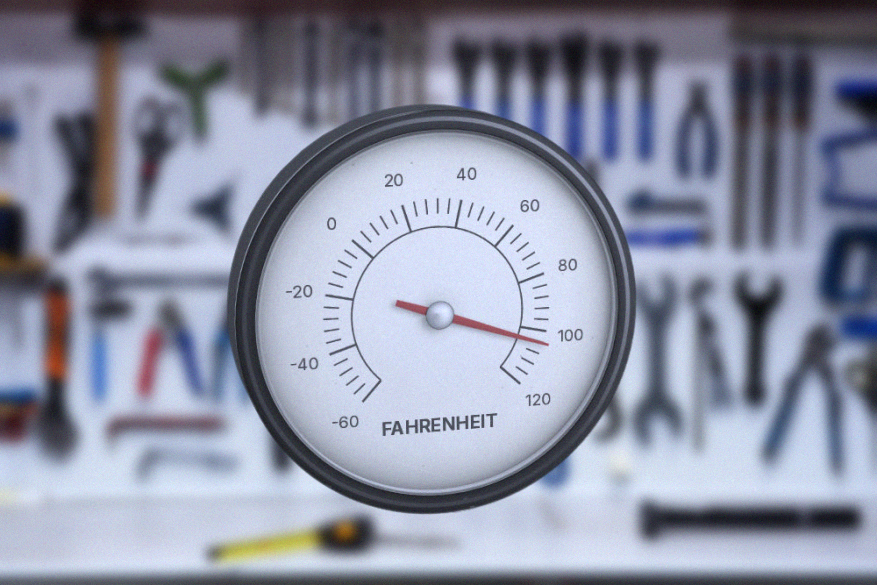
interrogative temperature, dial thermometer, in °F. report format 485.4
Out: 104
